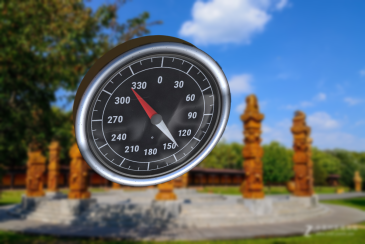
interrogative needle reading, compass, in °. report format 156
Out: 320
